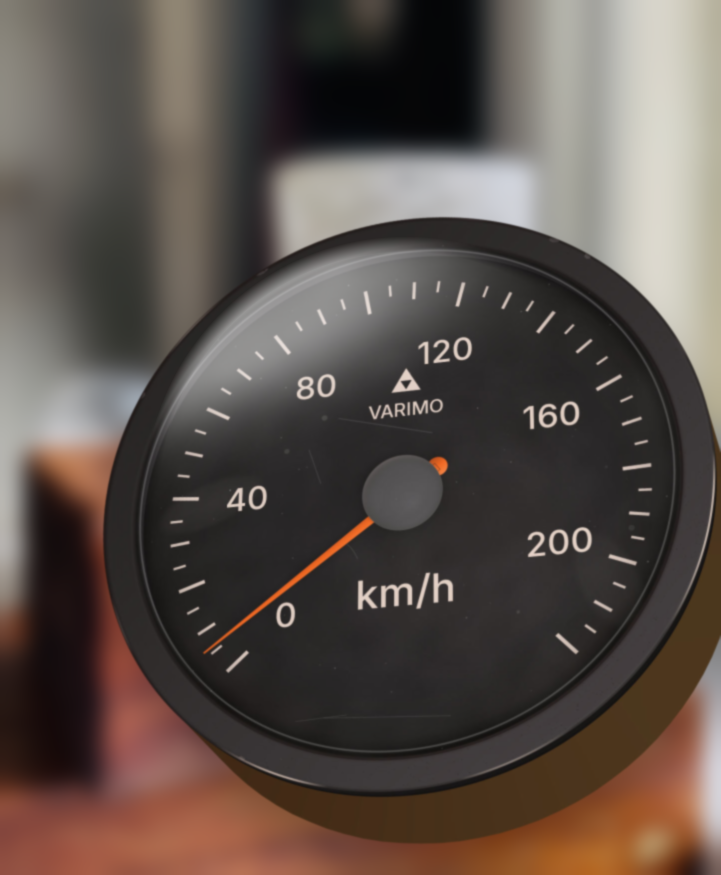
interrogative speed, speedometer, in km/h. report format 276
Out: 5
